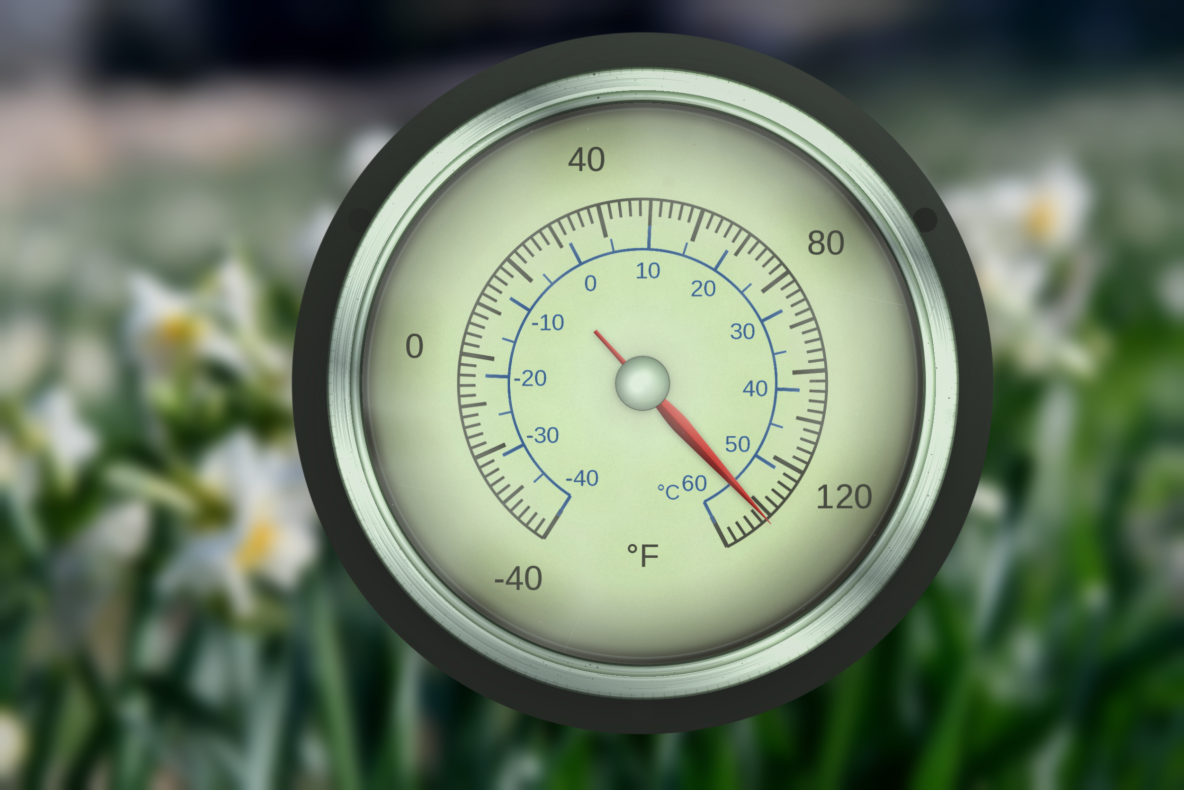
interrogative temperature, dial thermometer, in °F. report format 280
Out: 131
